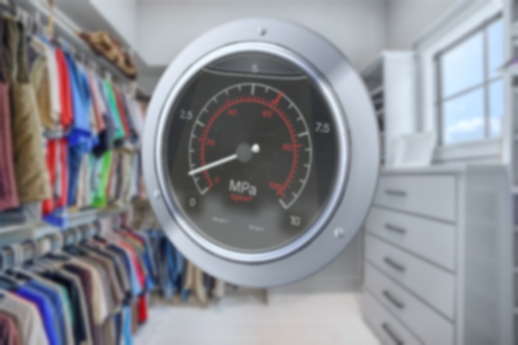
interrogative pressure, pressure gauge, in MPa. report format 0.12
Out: 0.75
